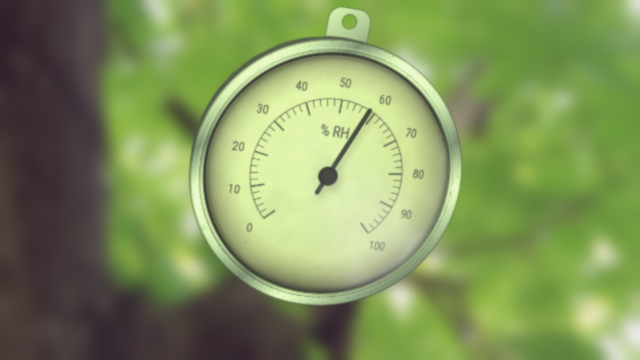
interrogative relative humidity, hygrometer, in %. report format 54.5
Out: 58
